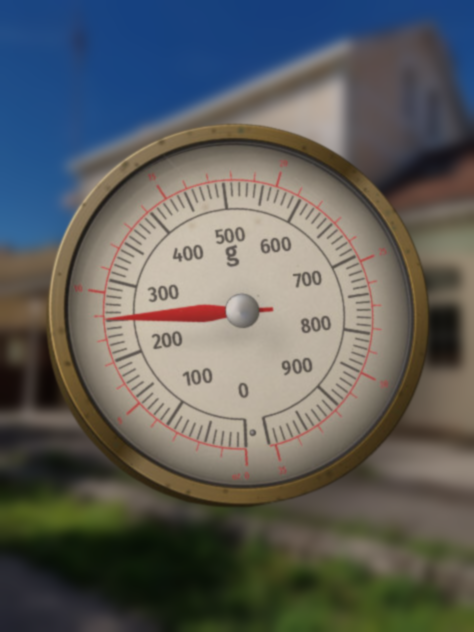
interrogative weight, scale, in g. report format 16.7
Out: 250
